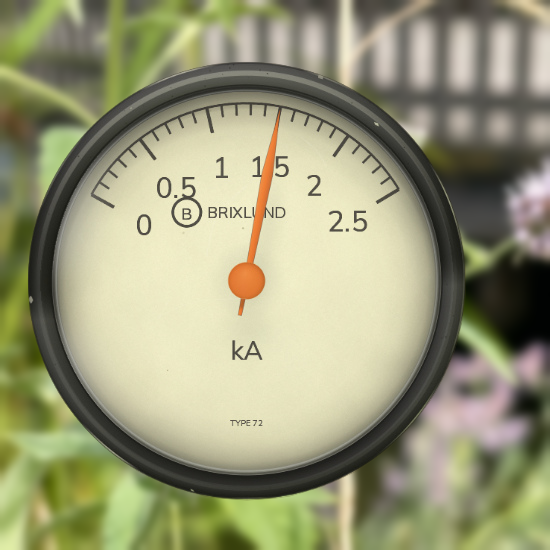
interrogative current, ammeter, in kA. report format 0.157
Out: 1.5
